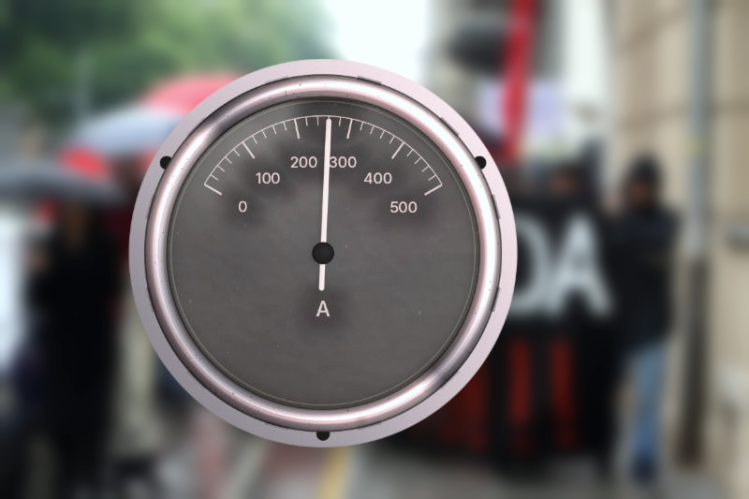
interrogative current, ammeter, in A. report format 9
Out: 260
